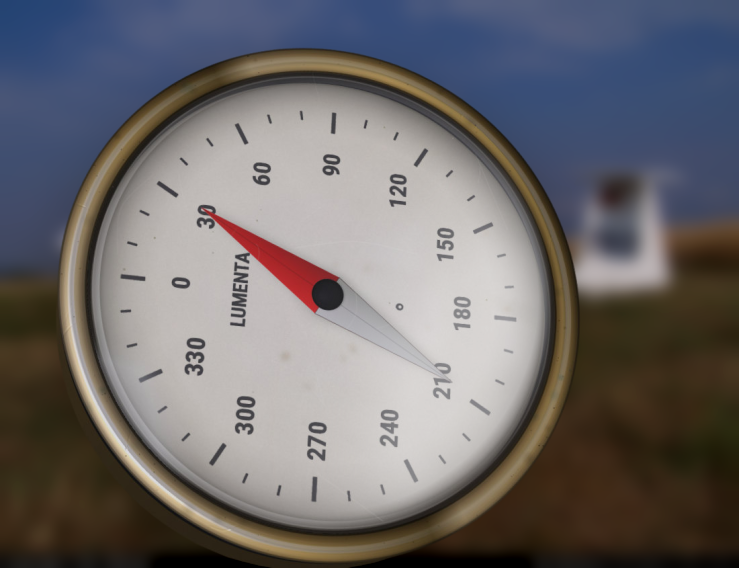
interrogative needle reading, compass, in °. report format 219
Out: 30
